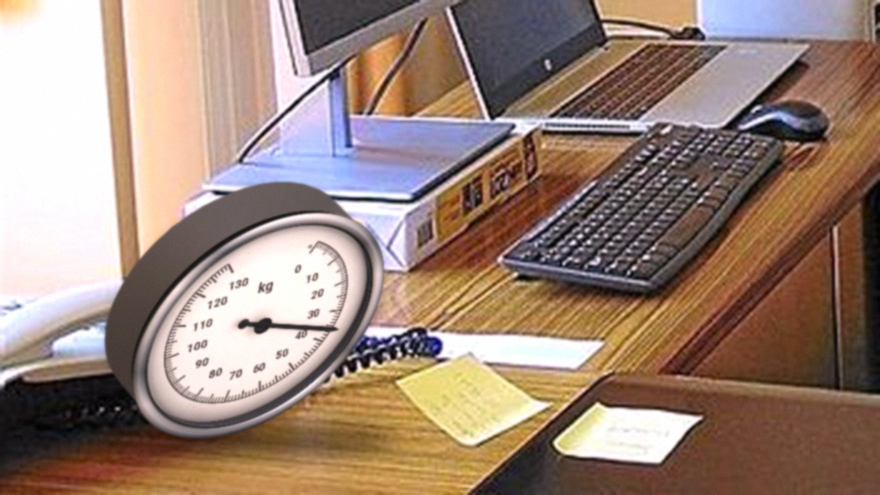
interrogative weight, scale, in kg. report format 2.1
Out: 35
